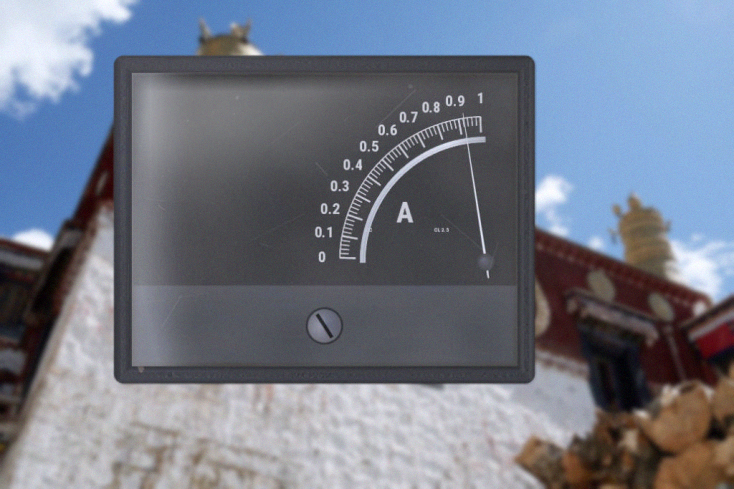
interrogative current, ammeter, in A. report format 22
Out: 0.92
